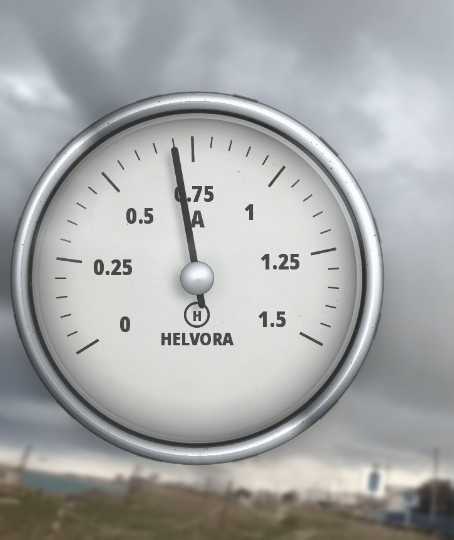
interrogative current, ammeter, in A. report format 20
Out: 0.7
